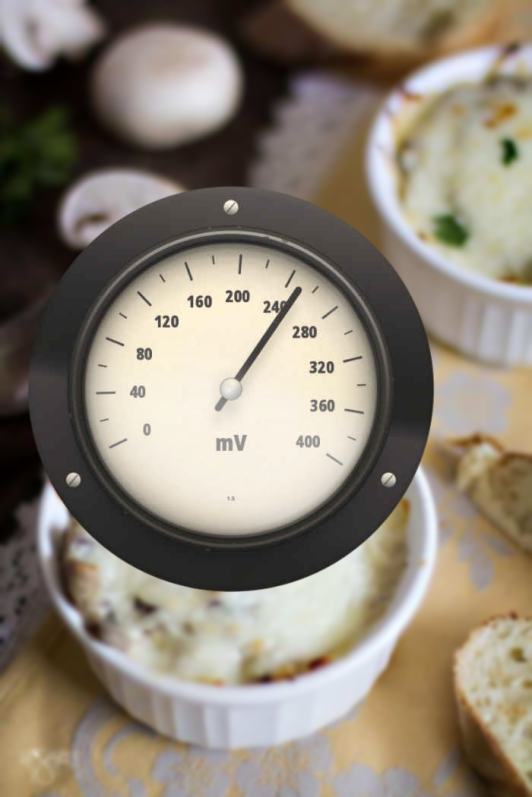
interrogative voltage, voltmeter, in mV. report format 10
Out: 250
